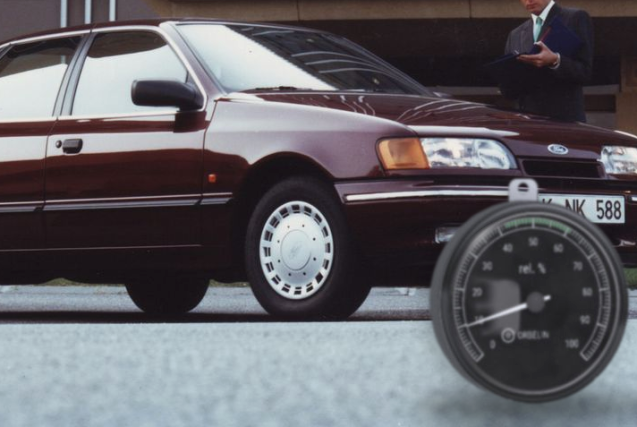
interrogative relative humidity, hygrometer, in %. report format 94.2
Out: 10
